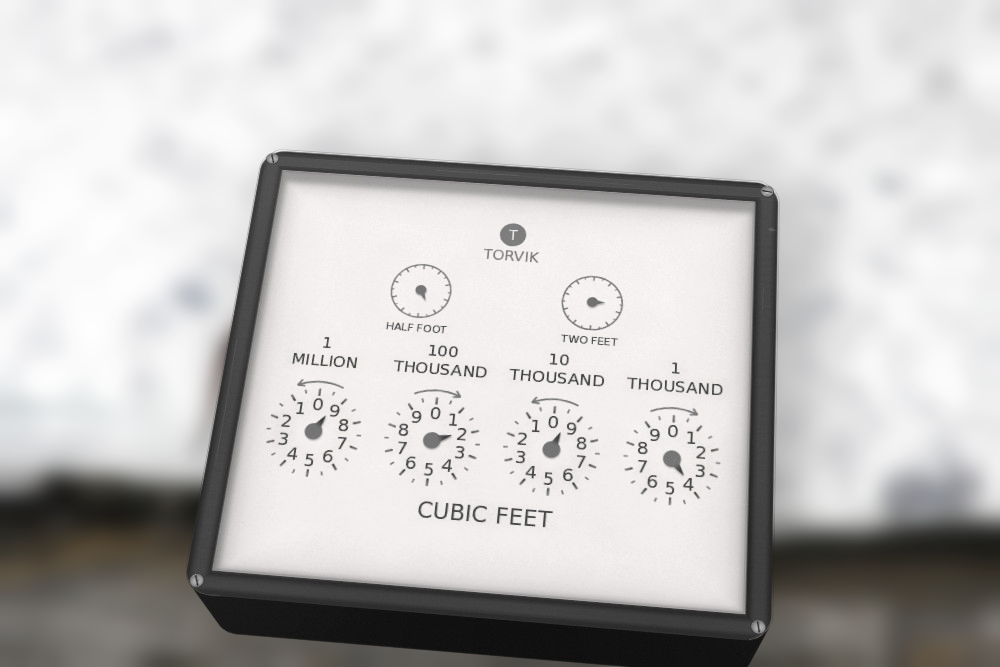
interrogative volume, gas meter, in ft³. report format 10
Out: 919400
